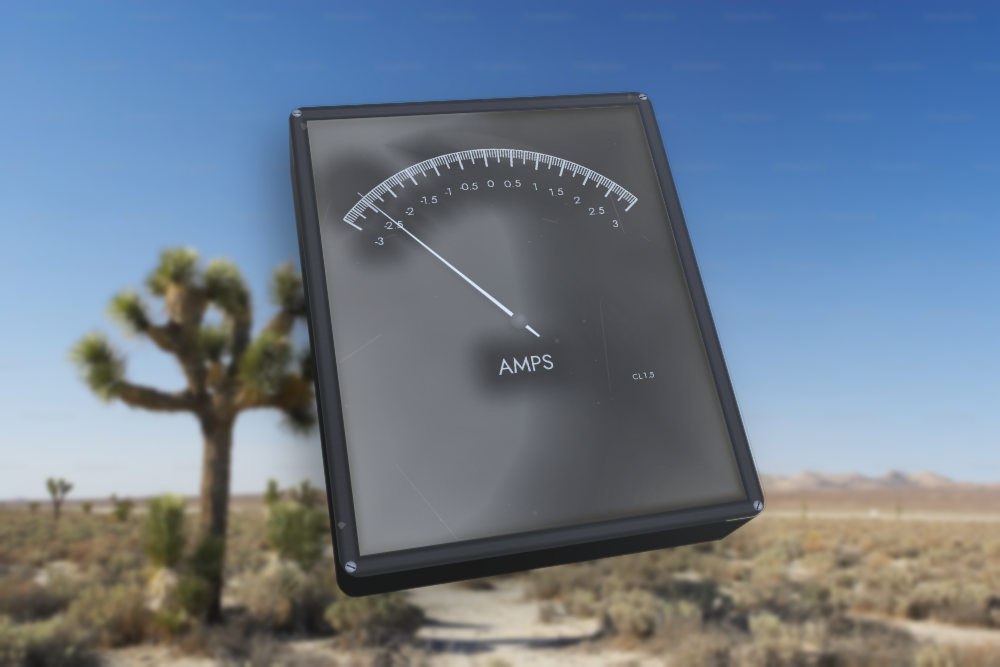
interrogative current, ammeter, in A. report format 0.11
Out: -2.5
